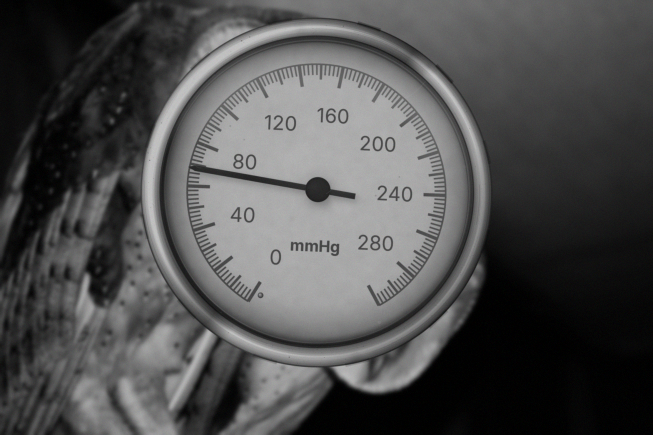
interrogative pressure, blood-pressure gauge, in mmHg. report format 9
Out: 68
